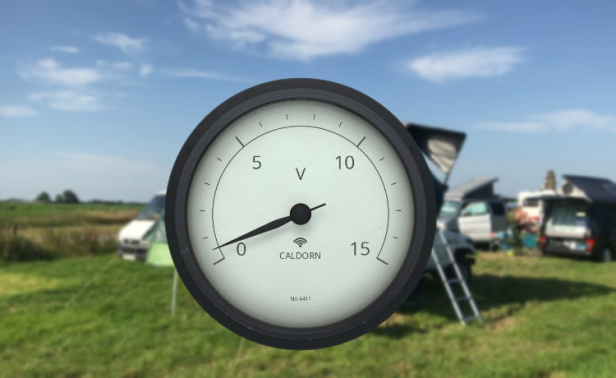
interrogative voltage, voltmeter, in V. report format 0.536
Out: 0.5
